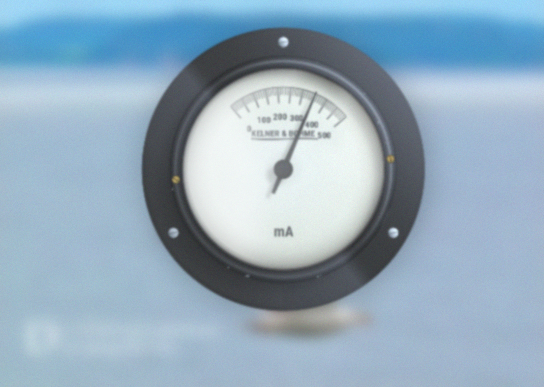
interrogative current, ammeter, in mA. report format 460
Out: 350
